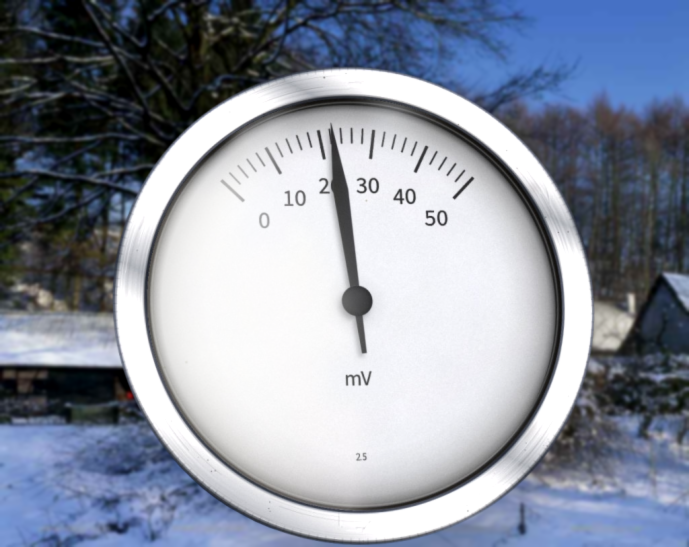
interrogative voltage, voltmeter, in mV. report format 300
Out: 22
